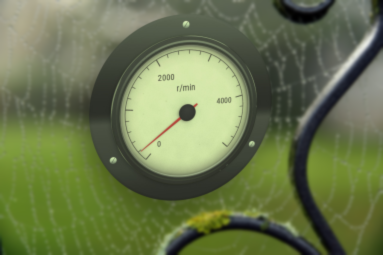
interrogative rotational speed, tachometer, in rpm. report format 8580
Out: 200
